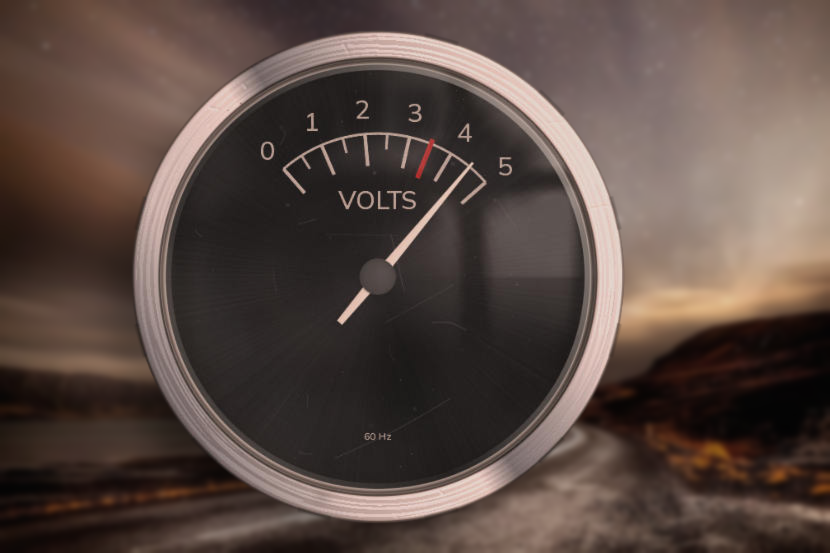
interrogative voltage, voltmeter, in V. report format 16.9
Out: 4.5
